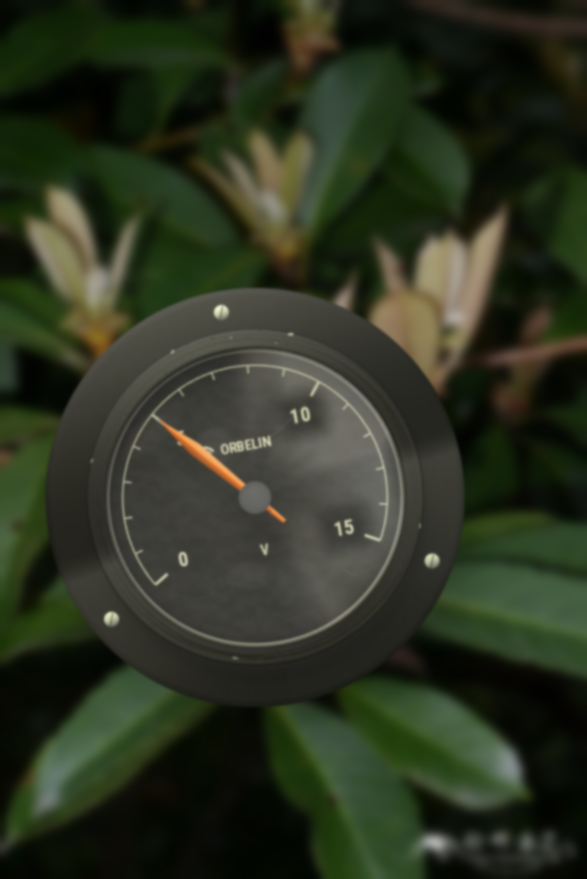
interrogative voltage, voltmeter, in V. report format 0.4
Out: 5
